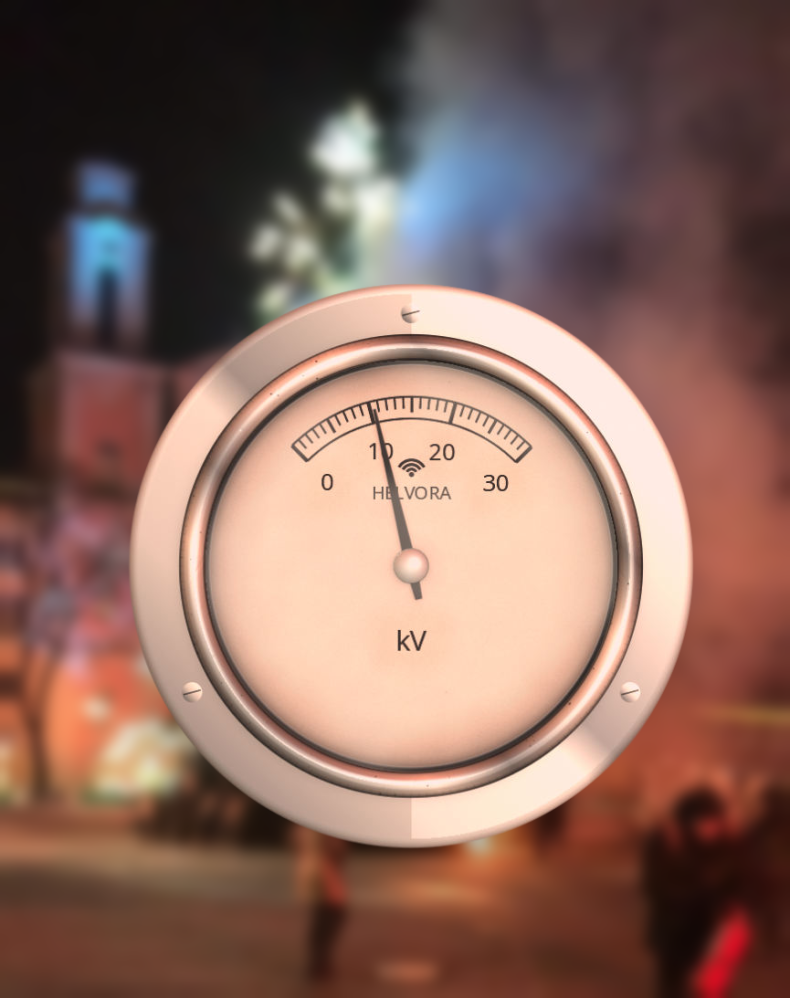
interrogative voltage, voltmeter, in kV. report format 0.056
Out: 10.5
